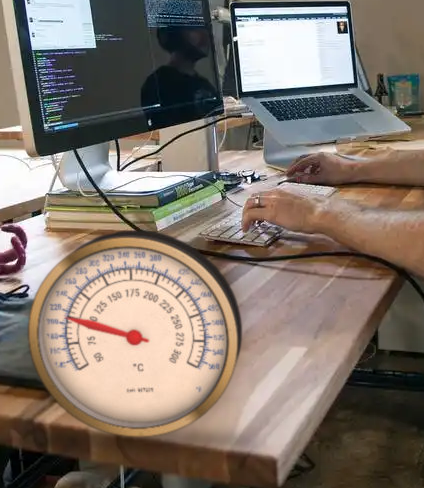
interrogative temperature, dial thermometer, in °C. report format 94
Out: 100
